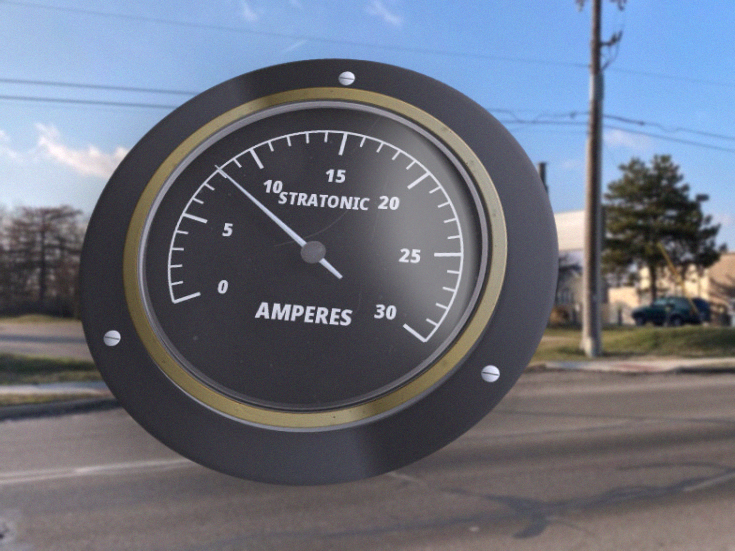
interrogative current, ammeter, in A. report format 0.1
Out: 8
